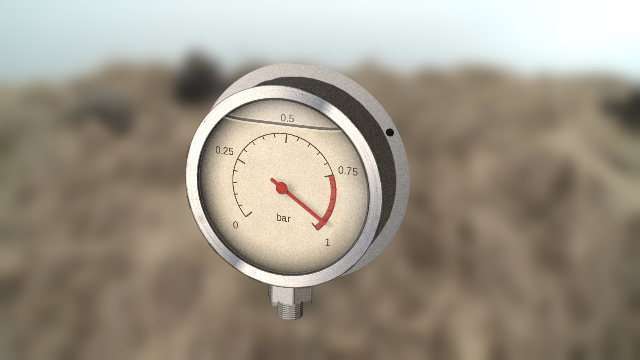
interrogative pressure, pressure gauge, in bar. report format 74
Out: 0.95
